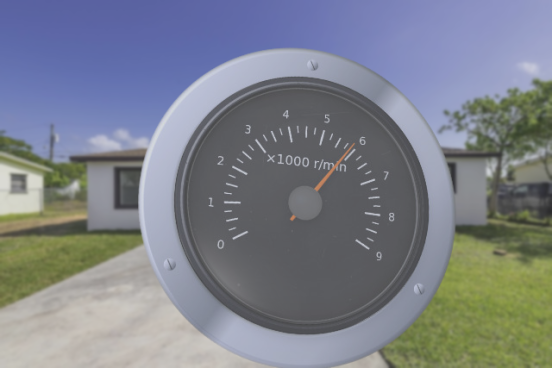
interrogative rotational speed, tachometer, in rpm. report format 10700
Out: 5875
